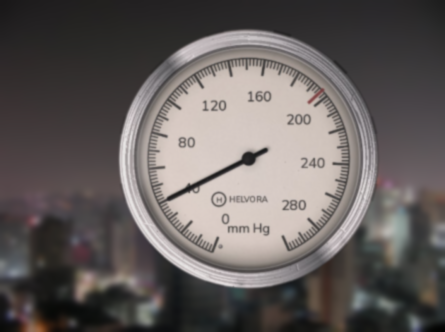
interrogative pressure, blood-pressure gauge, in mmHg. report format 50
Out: 40
